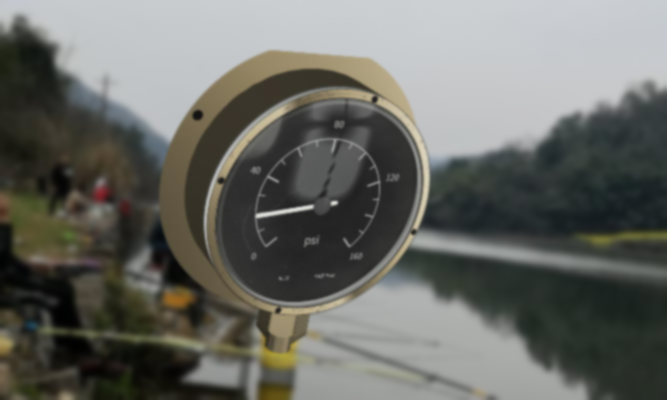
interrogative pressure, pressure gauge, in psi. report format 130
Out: 20
